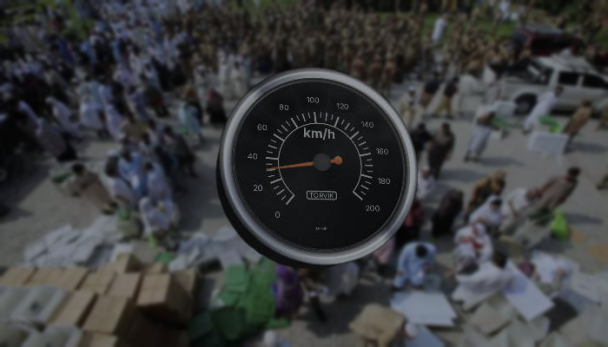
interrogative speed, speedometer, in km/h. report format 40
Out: 30
